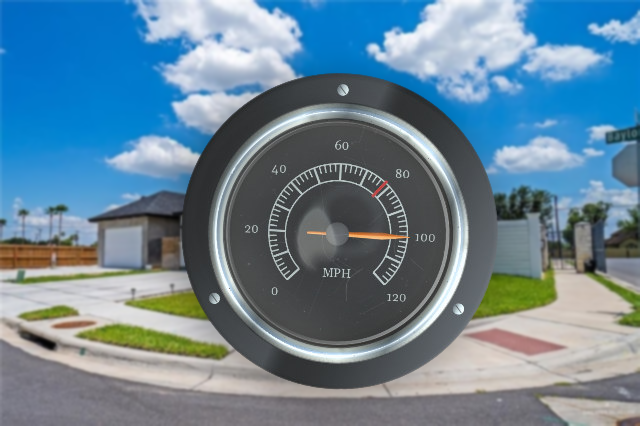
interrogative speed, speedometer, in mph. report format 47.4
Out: 100
